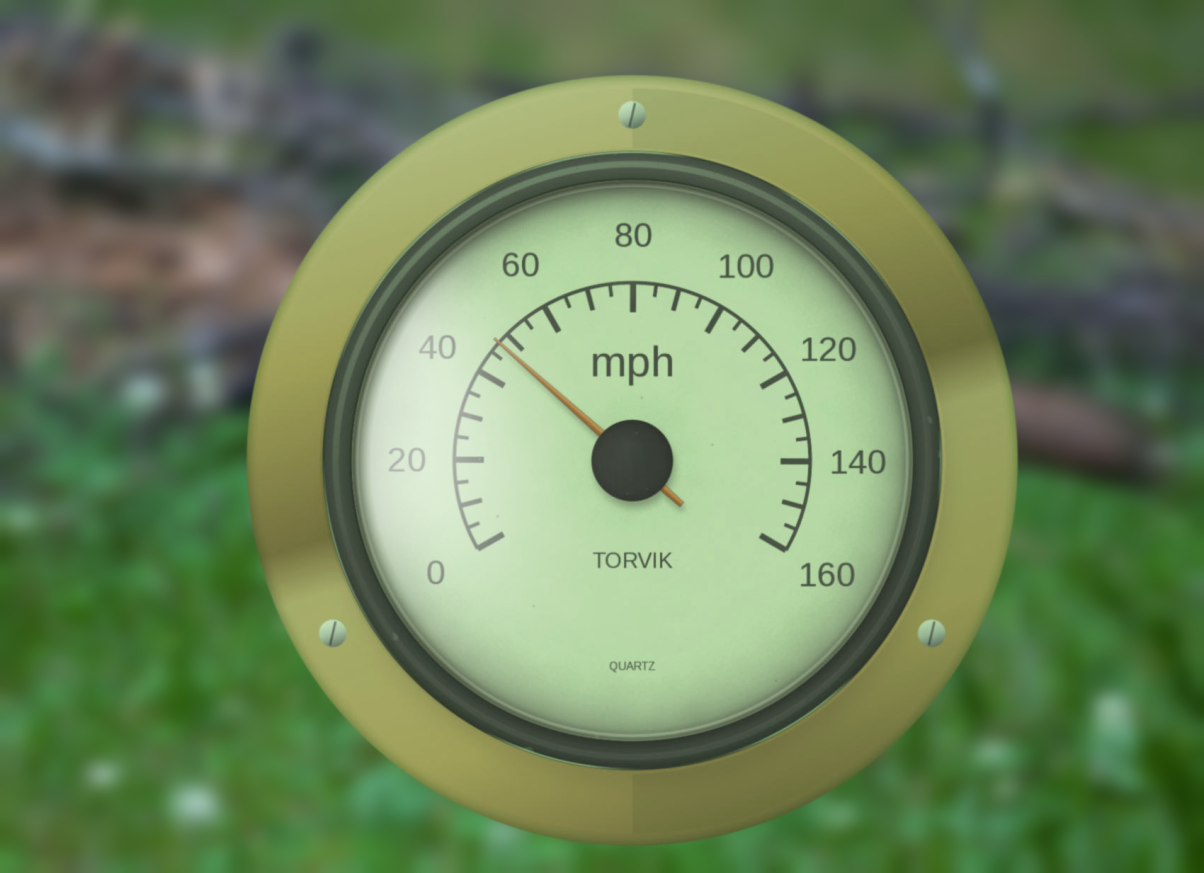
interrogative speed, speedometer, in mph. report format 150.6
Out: 47.5
